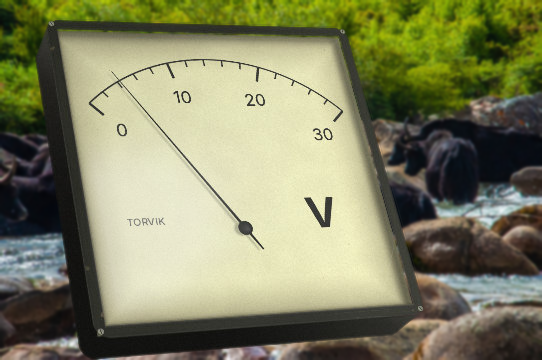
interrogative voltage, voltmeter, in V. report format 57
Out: 4
